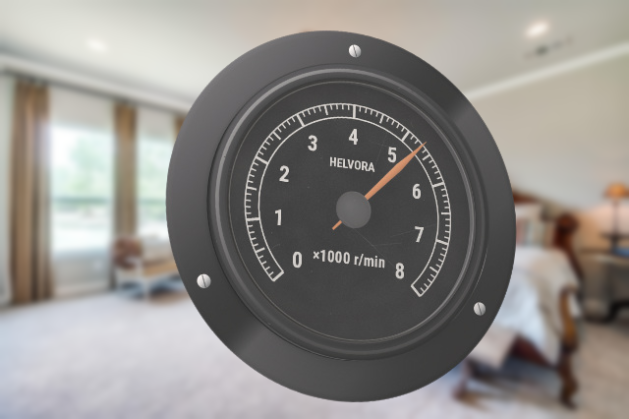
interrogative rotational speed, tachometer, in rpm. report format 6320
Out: 5300
